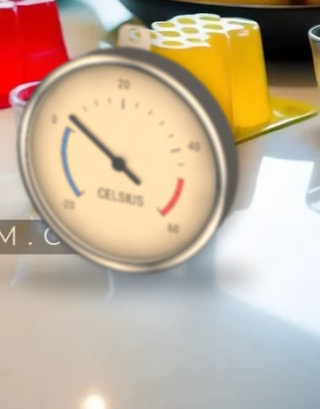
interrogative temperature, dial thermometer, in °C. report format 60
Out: 4
